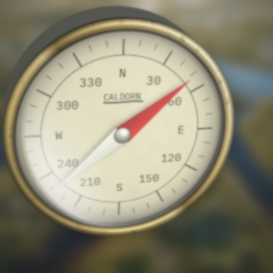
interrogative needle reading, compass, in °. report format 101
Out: 50
